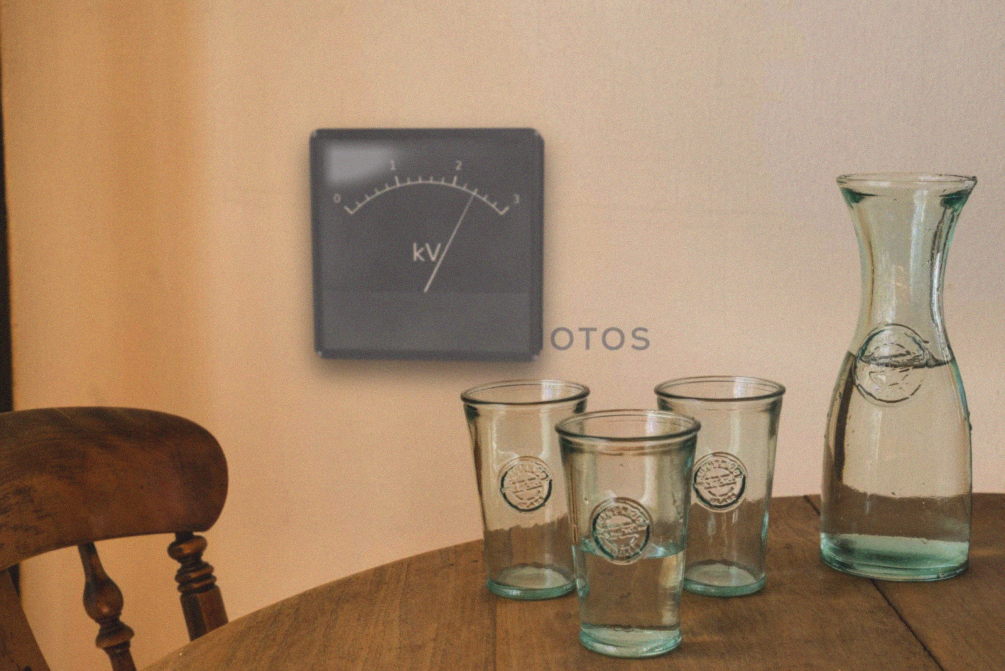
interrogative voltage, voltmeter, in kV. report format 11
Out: 2.4
